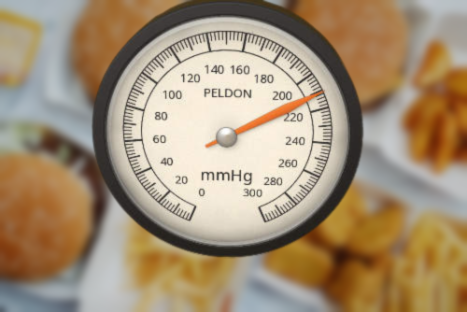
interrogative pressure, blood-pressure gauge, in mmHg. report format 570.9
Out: 210
